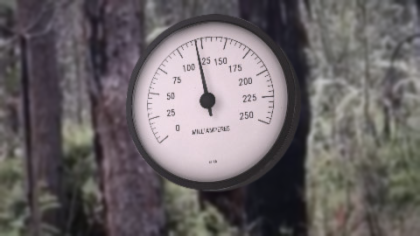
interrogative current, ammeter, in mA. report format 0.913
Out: 120
